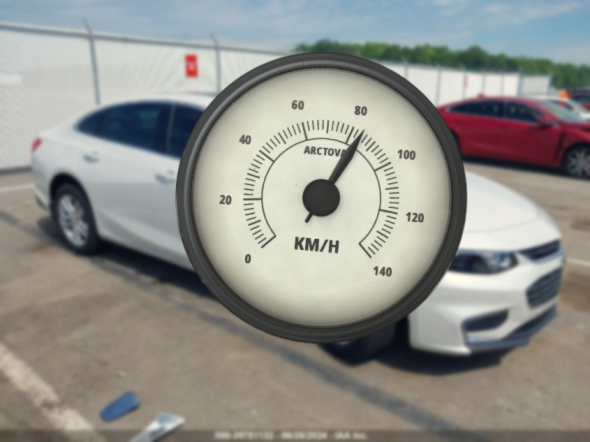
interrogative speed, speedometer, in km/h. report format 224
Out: 84
